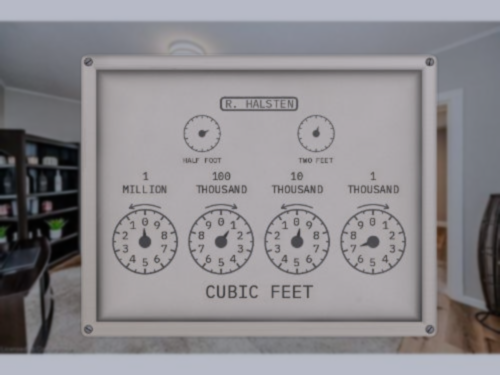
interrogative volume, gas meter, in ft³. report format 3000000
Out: 9700
